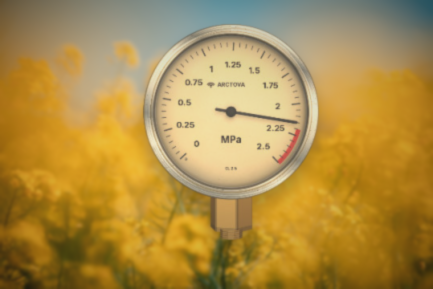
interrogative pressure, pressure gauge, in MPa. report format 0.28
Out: 2.15
